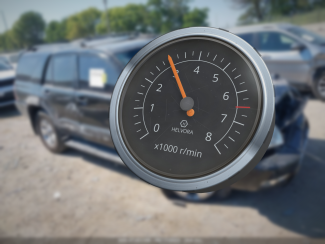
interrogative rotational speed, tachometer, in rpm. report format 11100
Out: 3000
